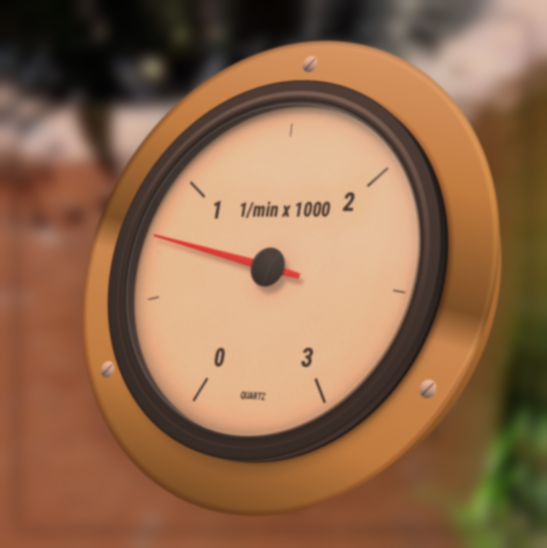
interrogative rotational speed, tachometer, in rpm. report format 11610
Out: 750
